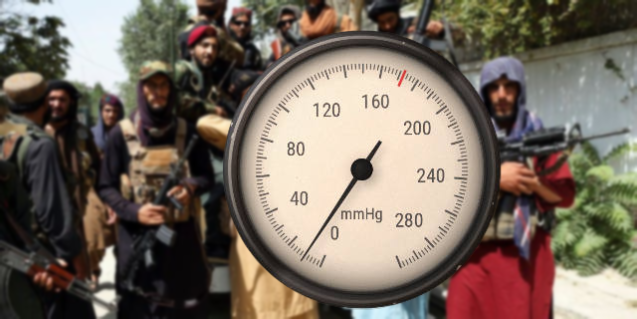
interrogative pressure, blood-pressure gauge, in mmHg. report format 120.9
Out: 10
